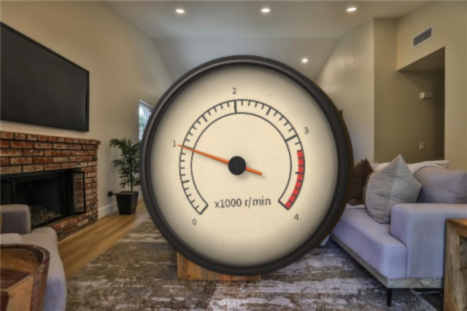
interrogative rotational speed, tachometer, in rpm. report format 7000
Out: 1000
